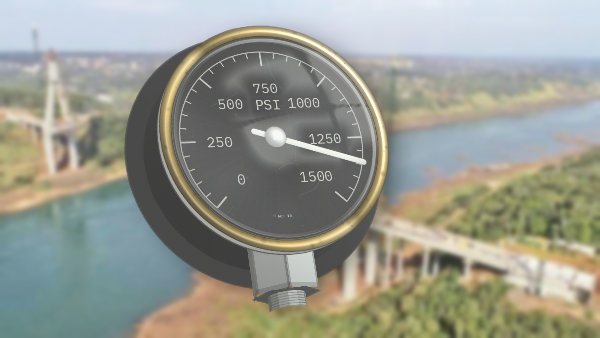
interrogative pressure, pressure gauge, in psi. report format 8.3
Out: 1350
